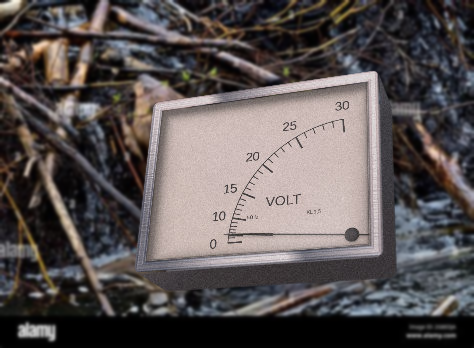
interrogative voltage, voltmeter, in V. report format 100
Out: 5
